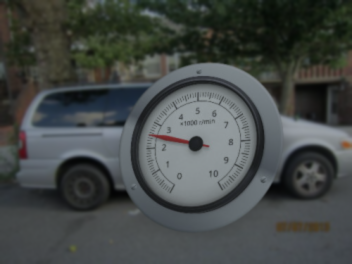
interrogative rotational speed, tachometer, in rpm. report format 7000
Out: 2500
